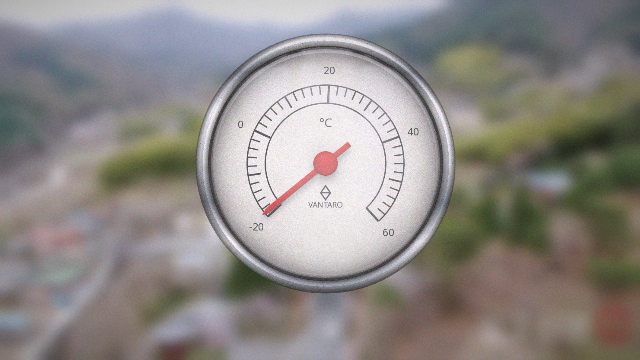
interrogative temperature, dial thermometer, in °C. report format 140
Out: -19
